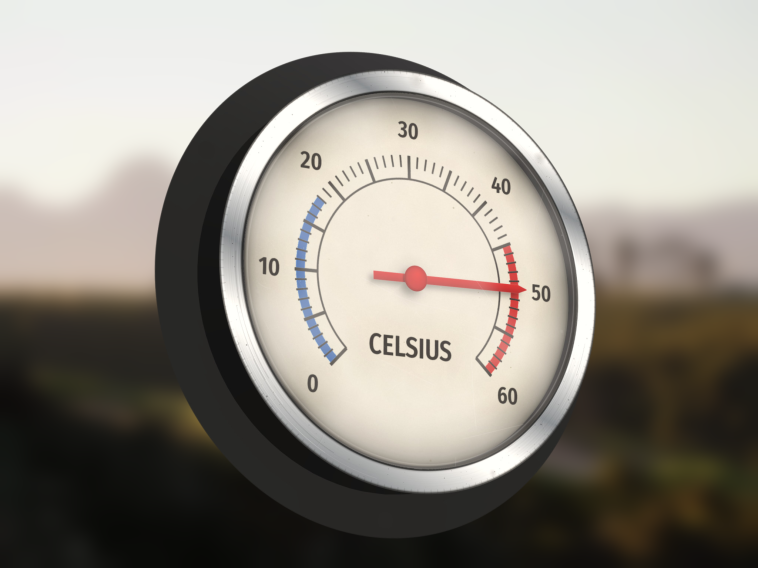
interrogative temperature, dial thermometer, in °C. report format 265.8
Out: 50
